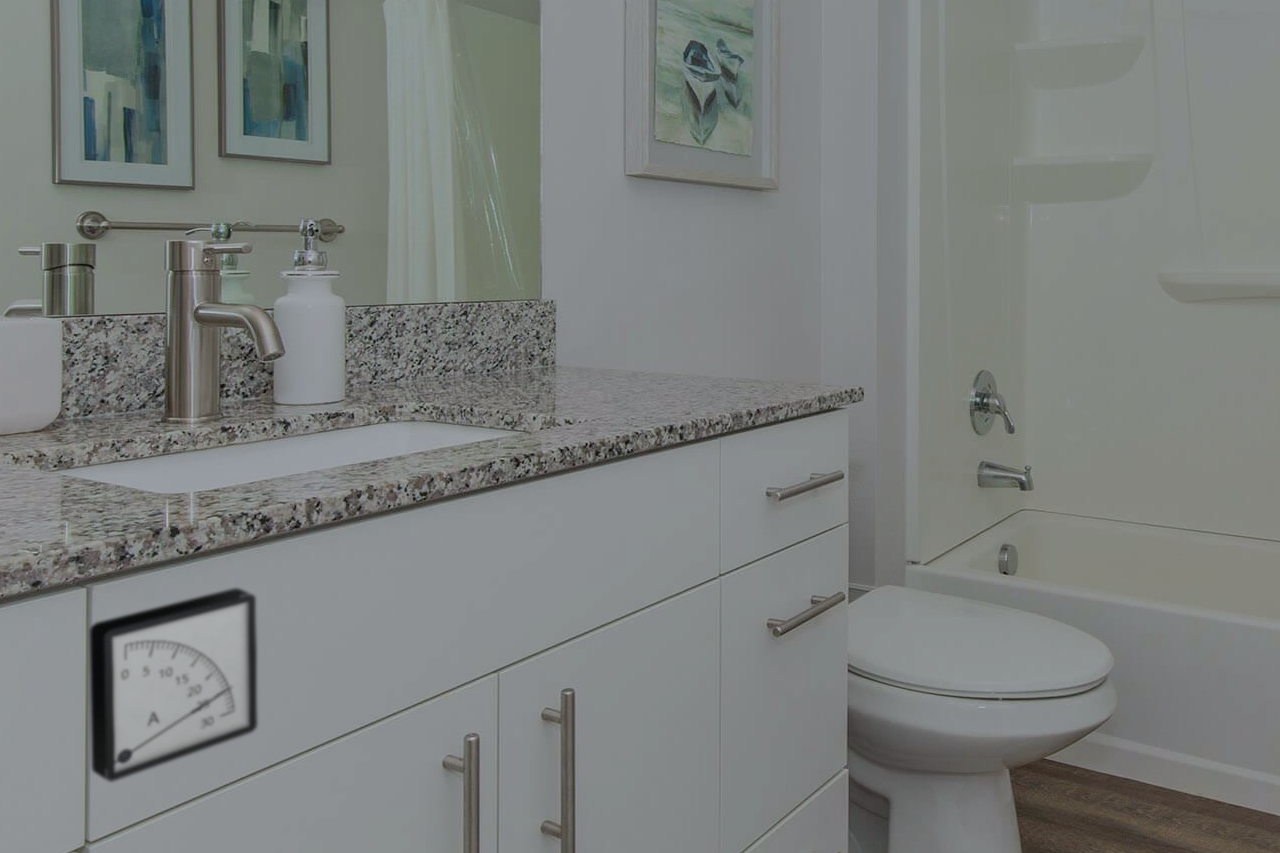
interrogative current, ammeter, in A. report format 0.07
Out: 25
